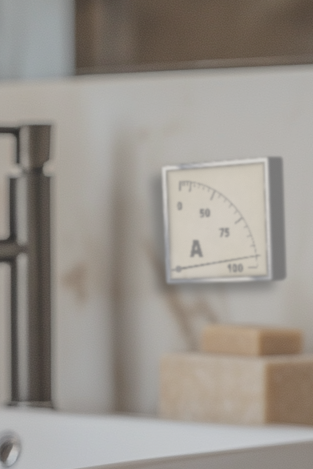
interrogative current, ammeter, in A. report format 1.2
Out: 95
